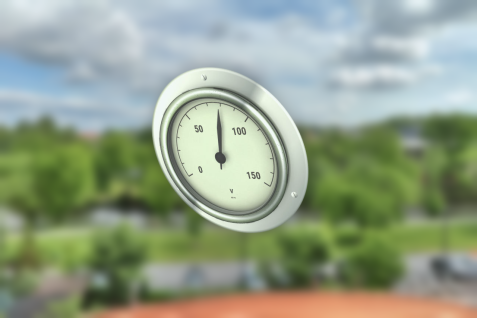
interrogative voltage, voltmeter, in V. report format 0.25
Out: 80
